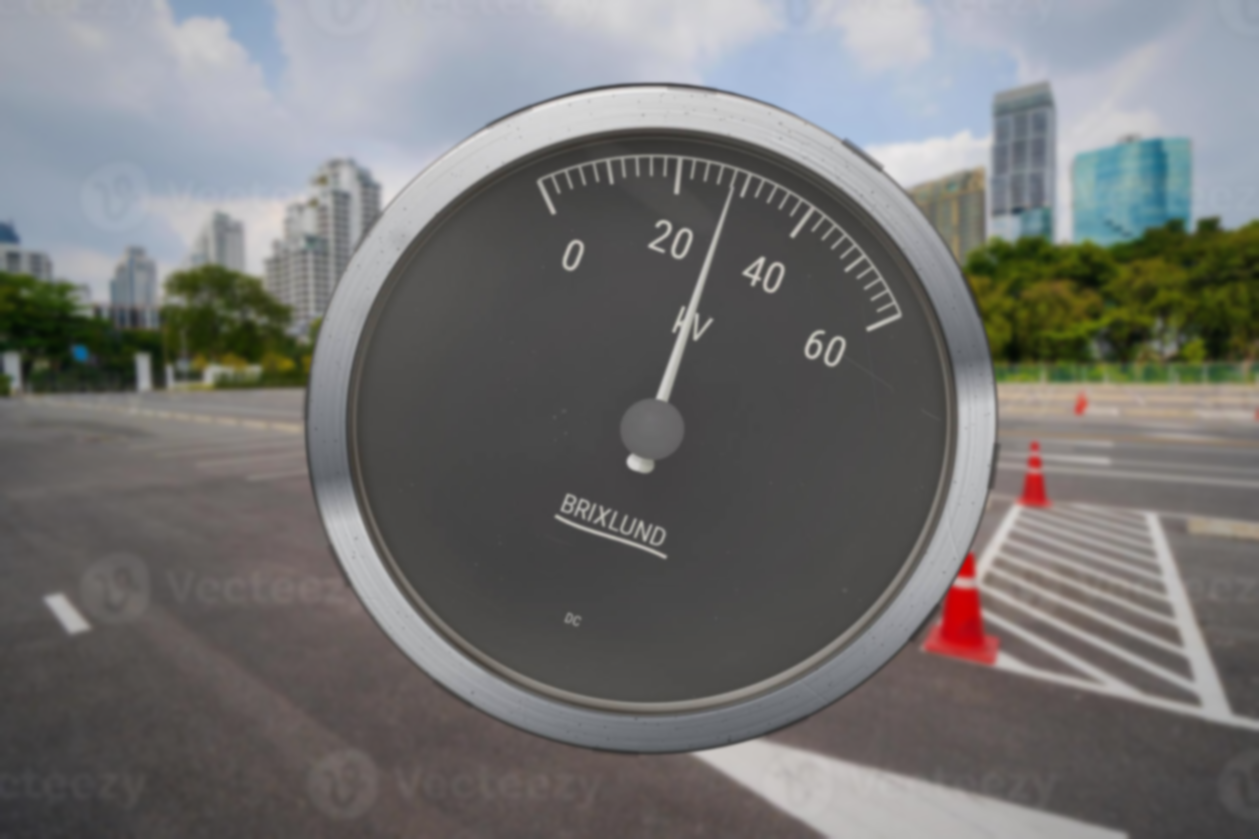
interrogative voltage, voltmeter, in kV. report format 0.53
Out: 28
